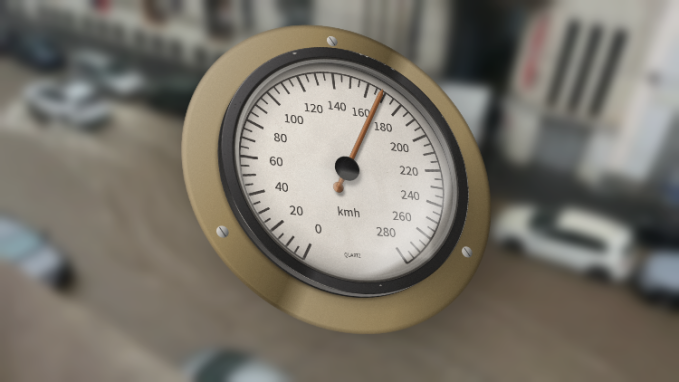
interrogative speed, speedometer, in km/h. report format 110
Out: 167.5
